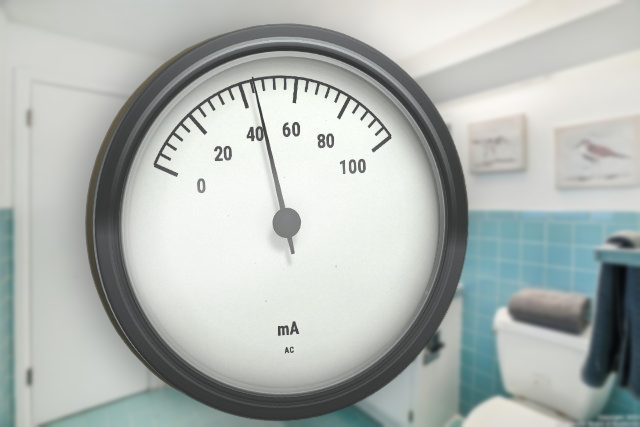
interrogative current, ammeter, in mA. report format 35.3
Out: 44
